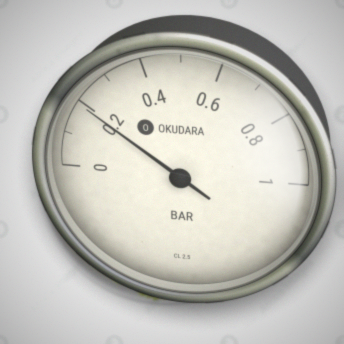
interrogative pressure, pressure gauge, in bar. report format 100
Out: 0.2
